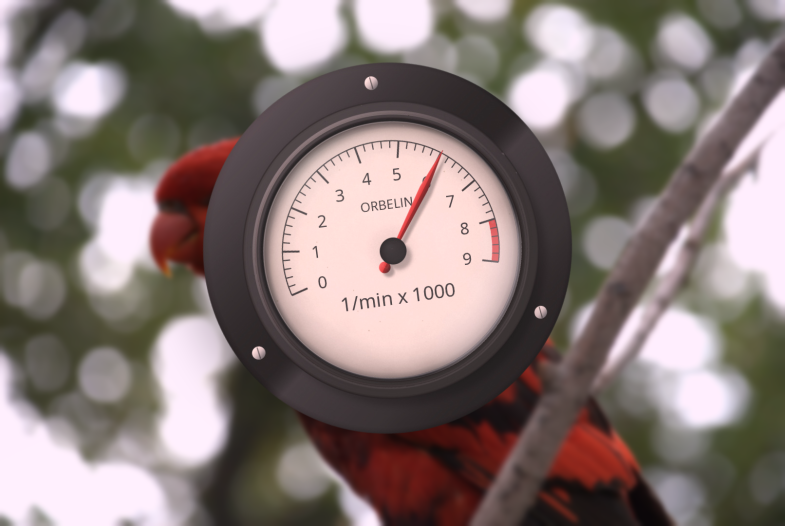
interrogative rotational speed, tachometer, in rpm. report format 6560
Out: 6000
